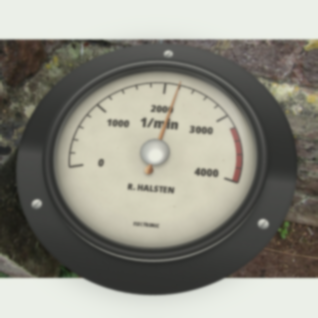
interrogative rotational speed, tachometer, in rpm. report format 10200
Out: 2200
